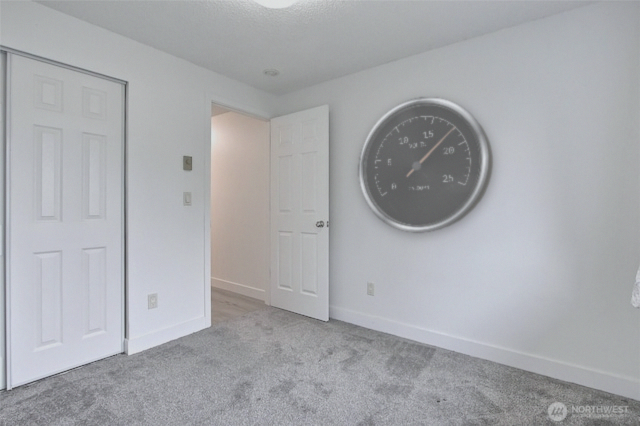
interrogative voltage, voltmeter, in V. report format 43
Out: 18
